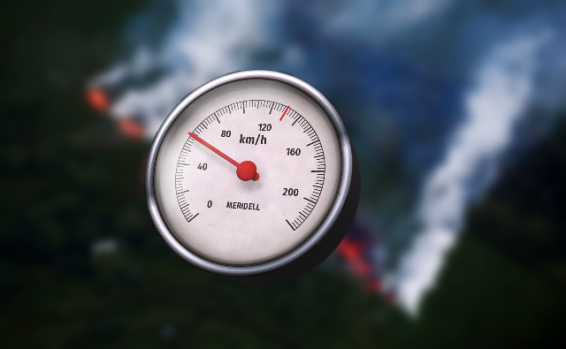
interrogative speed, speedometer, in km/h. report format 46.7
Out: 60
